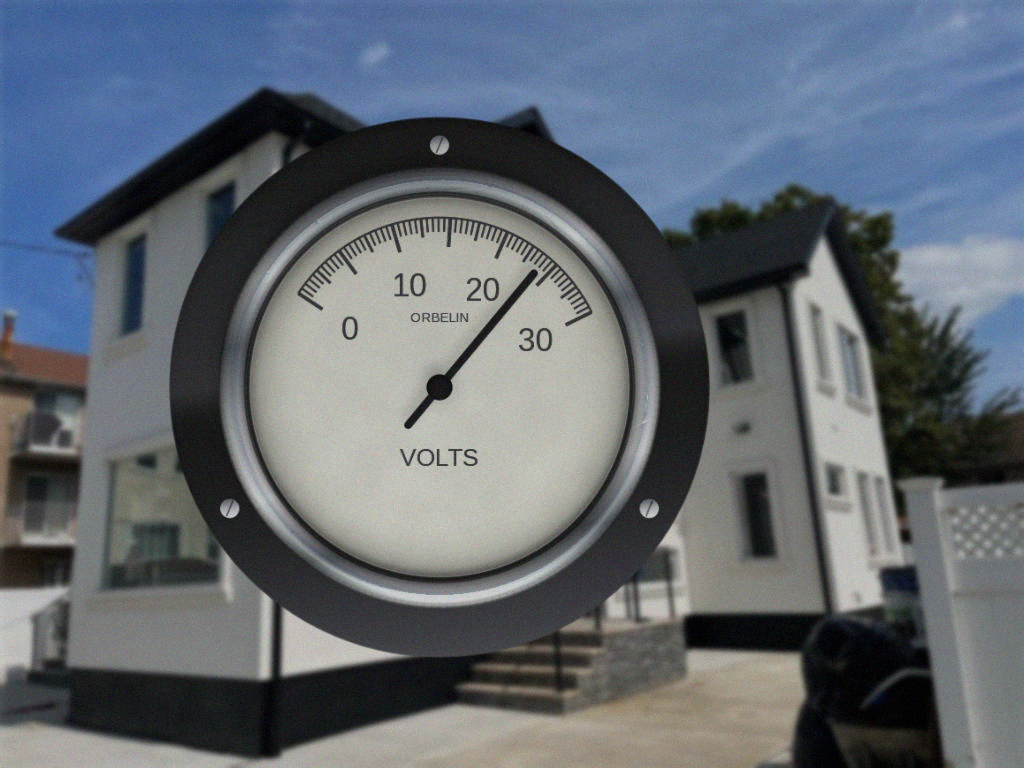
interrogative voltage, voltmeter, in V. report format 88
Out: 24
